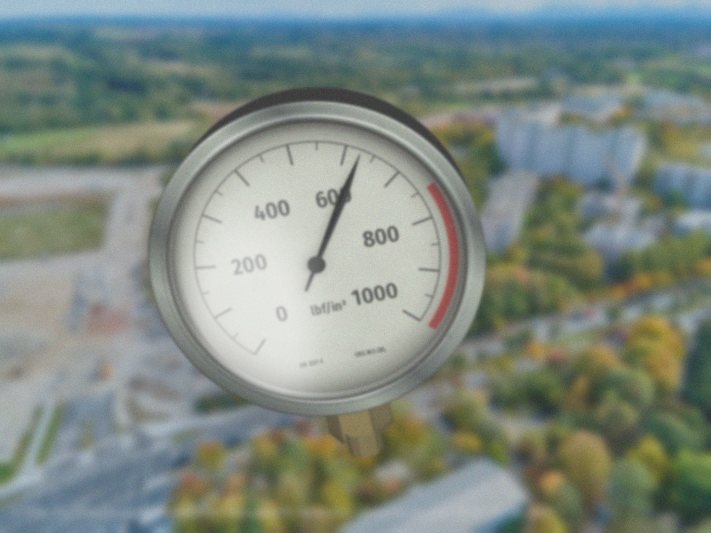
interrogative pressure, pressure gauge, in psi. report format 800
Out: 625
